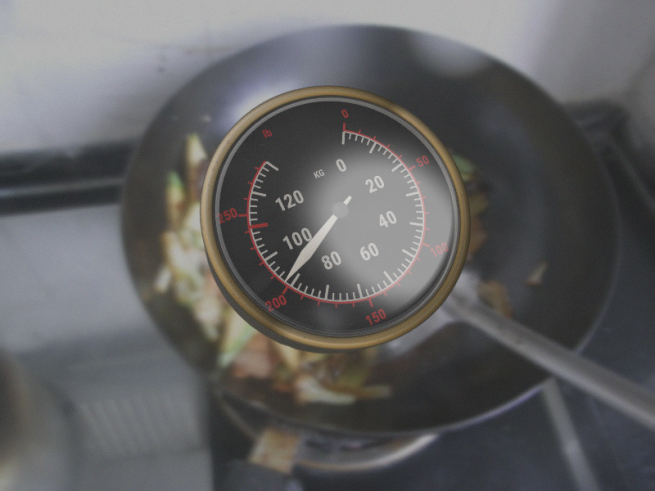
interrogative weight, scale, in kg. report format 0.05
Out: 92
